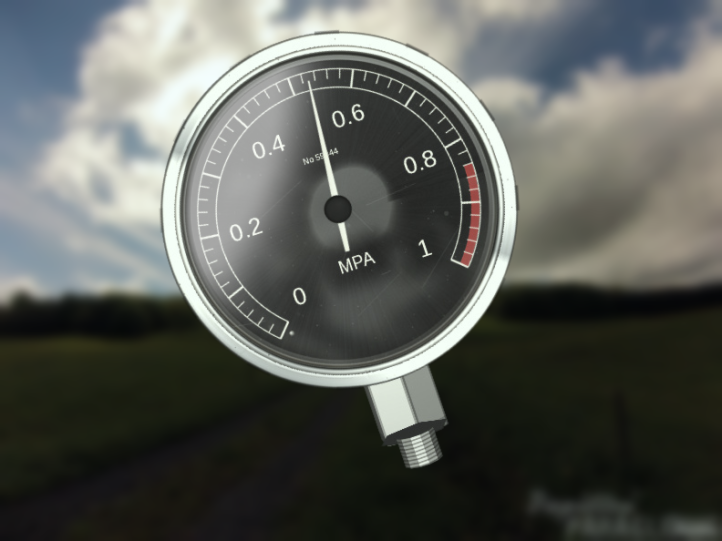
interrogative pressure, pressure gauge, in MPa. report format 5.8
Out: 0.53
